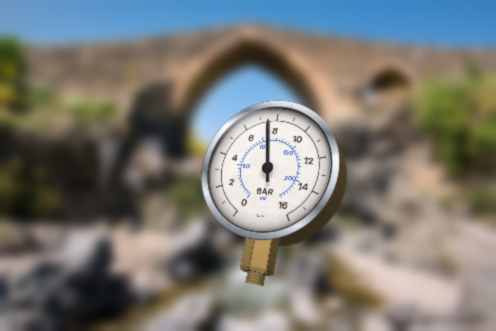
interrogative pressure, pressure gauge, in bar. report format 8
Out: 7.5
